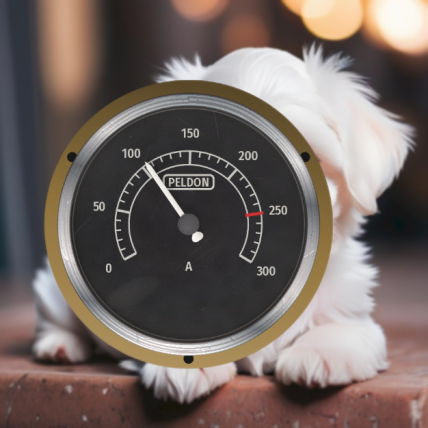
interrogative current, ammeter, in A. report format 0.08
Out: 105
